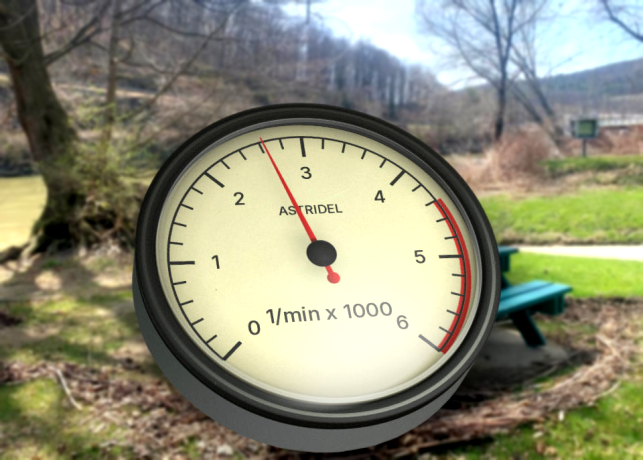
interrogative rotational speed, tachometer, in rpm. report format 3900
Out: 2600
